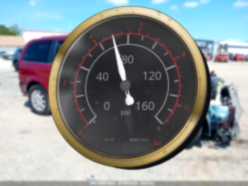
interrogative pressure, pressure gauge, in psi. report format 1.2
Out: 70
